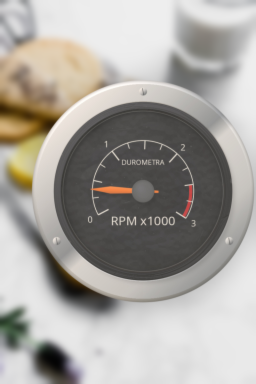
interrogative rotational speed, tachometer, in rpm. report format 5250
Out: 375
